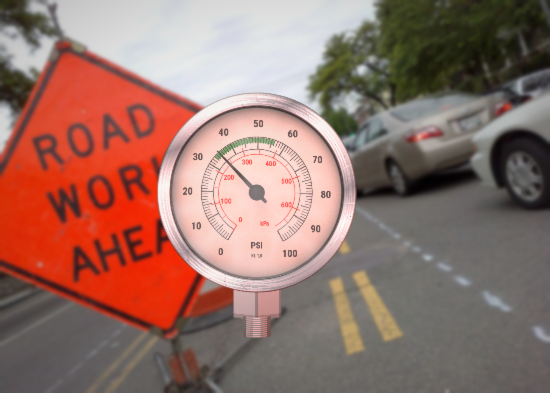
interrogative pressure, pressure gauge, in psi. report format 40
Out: 35
